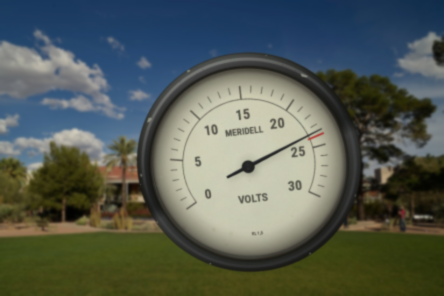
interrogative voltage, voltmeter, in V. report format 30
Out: 23.5
